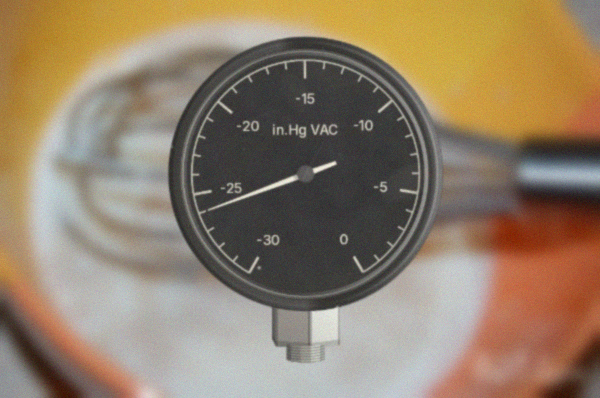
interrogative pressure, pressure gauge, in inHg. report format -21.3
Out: -26
